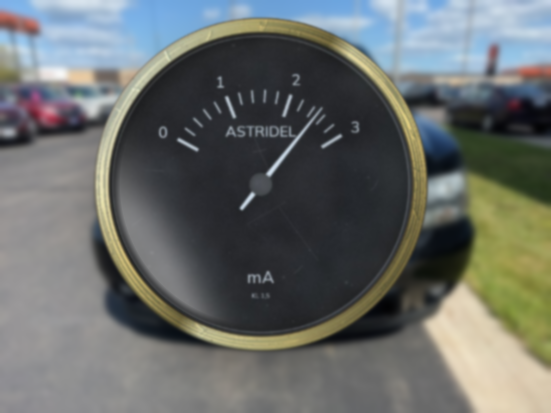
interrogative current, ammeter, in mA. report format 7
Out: 2.5
